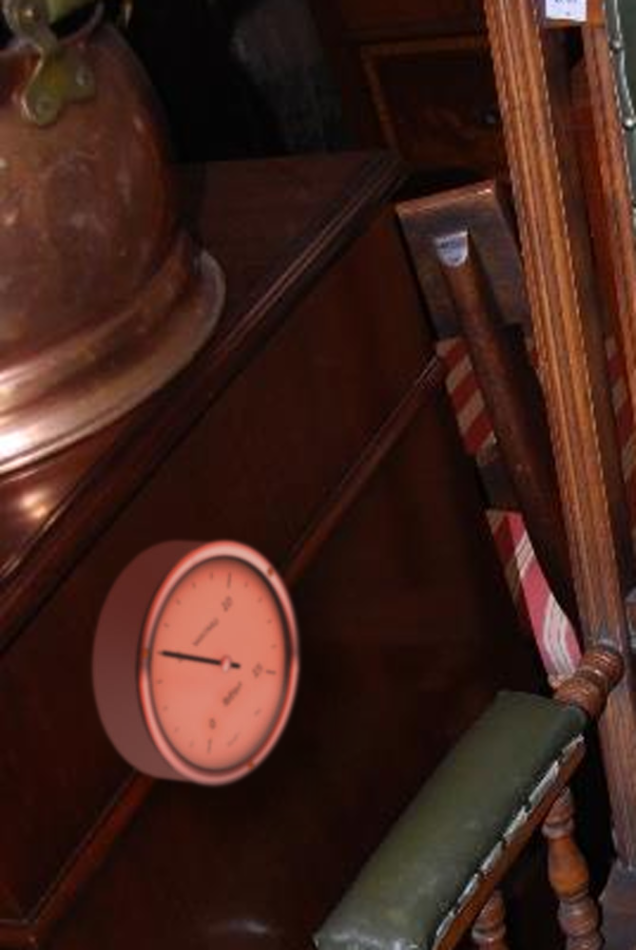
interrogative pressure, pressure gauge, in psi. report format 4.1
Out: 5
